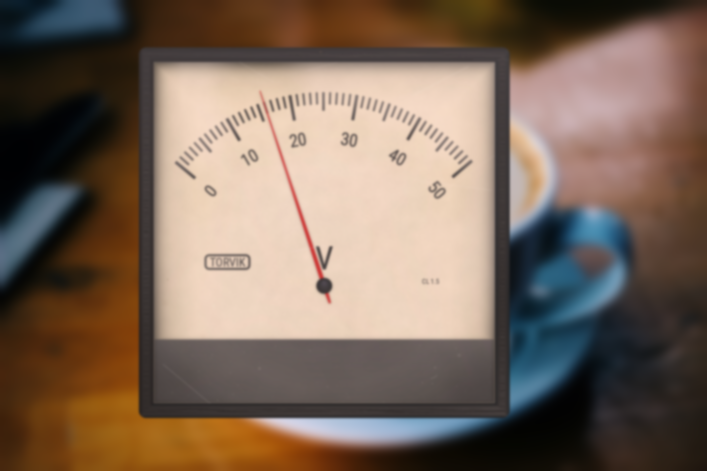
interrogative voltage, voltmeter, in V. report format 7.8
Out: 16
